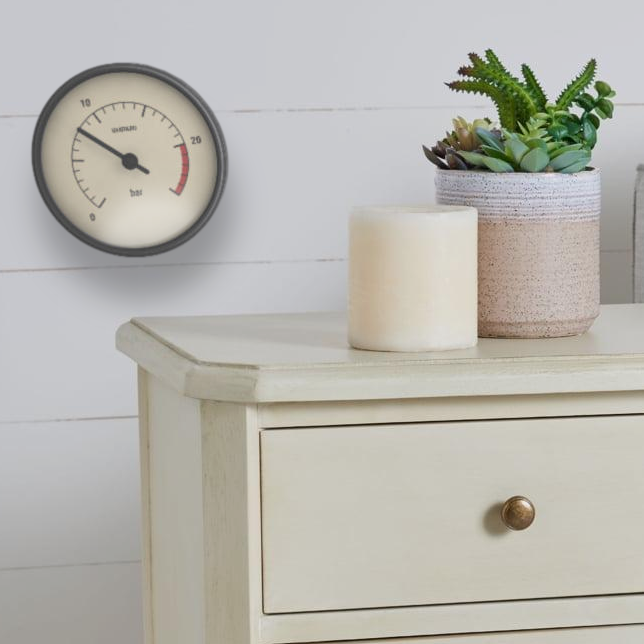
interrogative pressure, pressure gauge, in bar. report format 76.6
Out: 8
